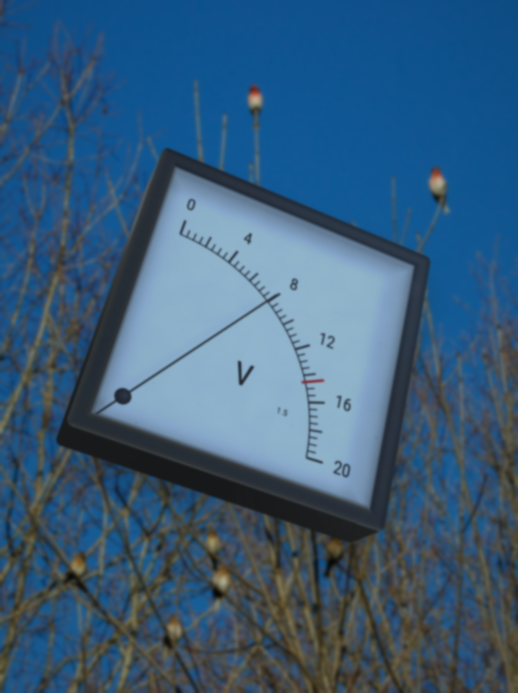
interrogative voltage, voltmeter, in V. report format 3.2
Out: 8
